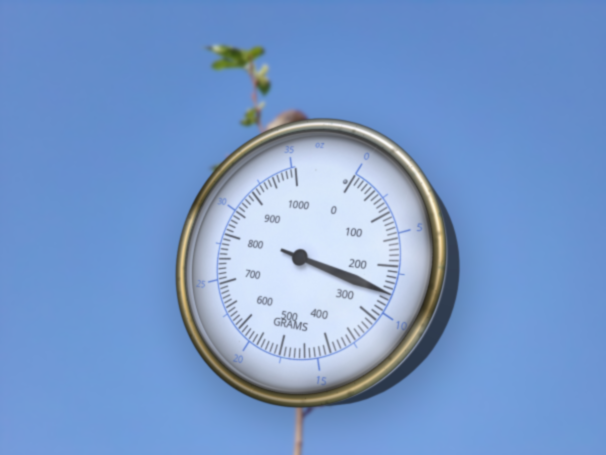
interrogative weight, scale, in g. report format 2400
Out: 250
